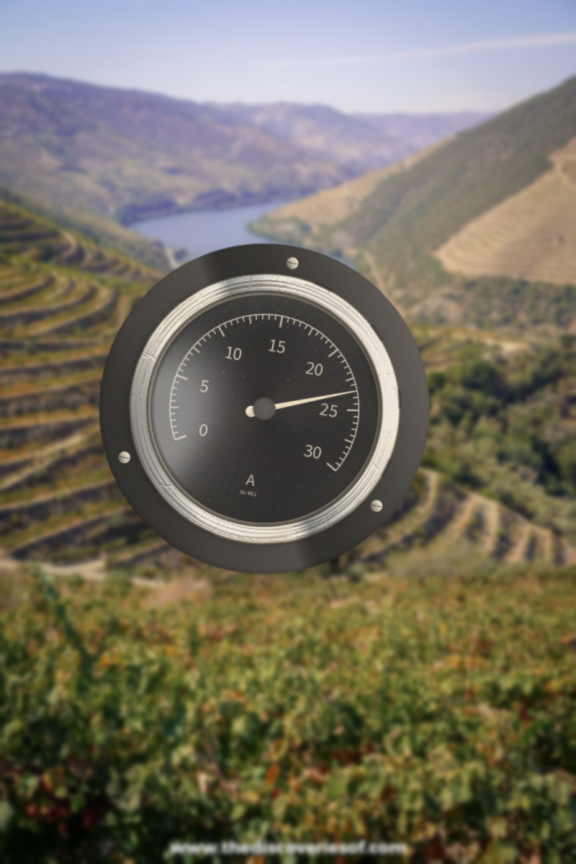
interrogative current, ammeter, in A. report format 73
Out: 23.5
